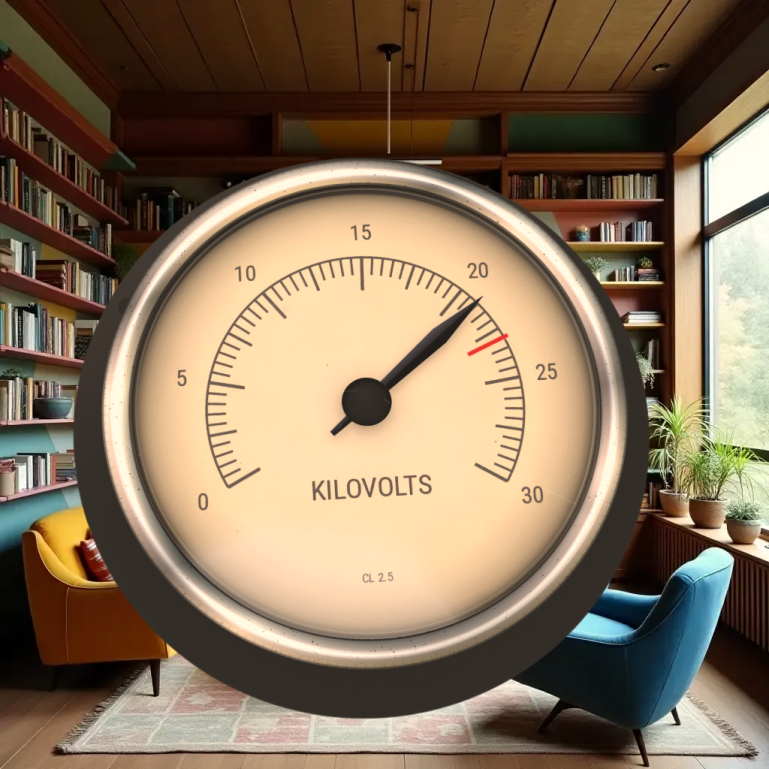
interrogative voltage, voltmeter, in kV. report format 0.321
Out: 21
